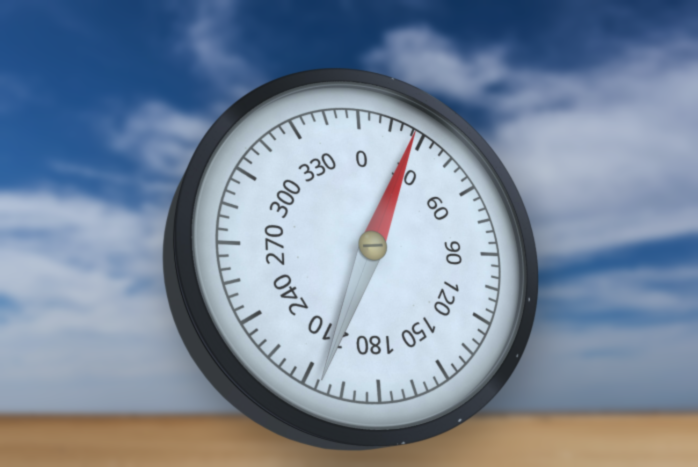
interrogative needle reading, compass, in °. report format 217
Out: 25
